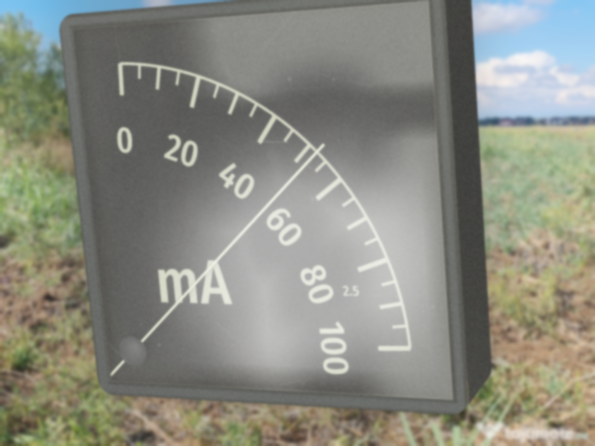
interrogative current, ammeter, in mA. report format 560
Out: 52.5
